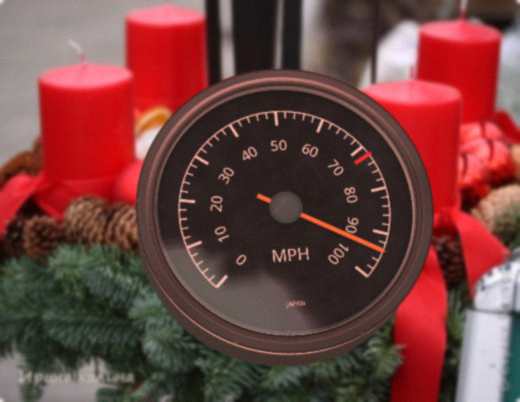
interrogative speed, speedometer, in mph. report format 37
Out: 94
